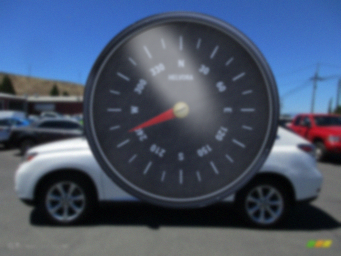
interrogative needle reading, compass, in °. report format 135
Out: 247.5
